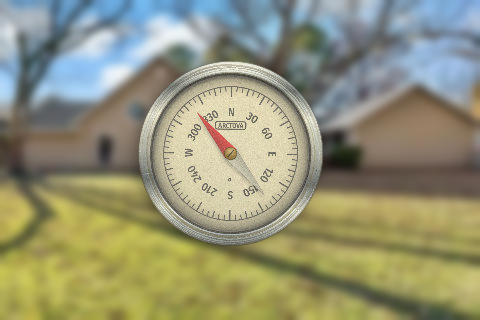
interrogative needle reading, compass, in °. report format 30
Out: 320
